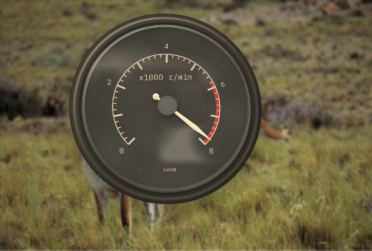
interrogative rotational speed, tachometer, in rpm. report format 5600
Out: 7800
